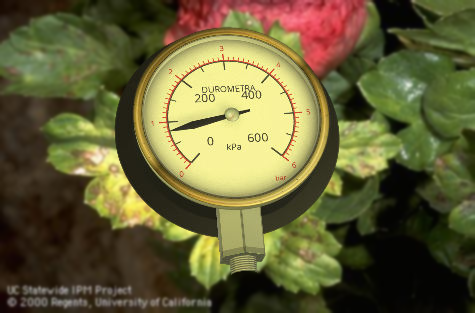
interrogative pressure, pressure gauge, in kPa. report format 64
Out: 75
